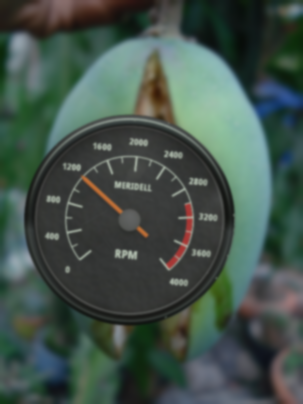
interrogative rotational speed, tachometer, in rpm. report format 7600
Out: 1200
